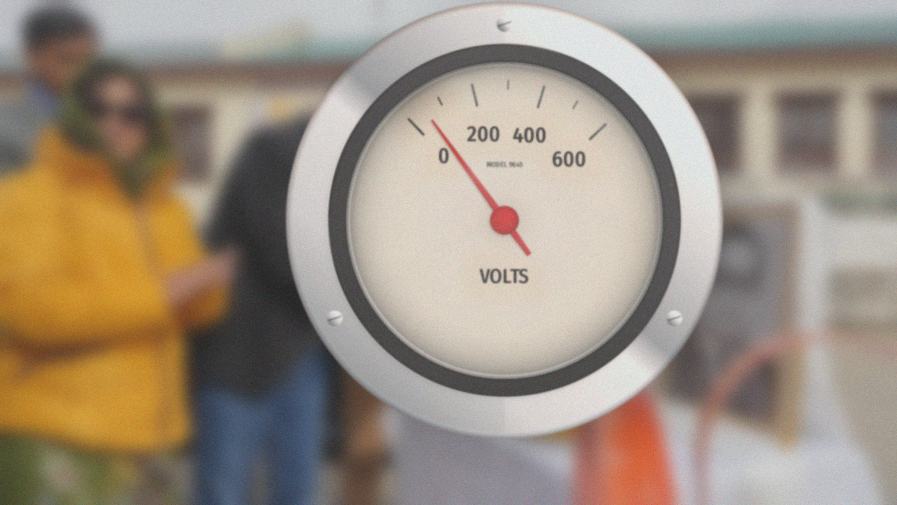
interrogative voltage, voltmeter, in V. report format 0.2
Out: 50
